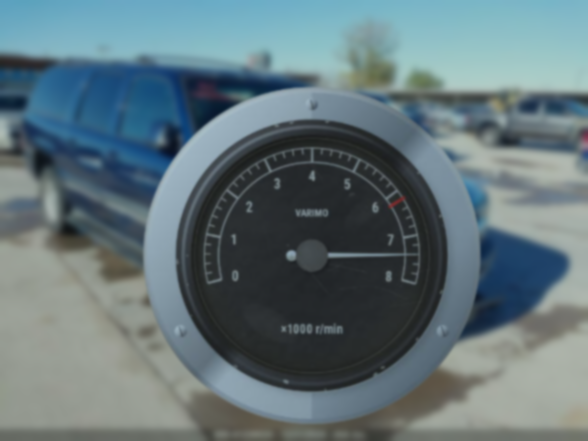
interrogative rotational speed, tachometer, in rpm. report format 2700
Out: 7400
